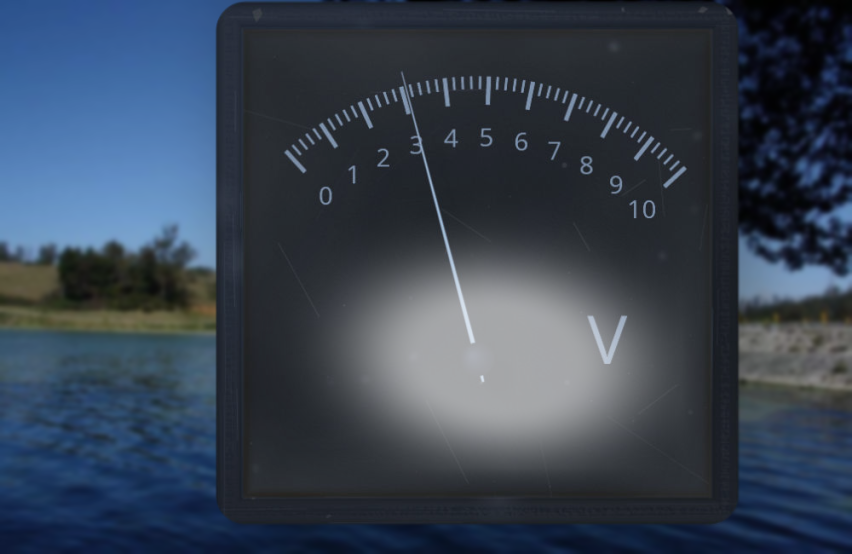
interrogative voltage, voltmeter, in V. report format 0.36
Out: 3.1
